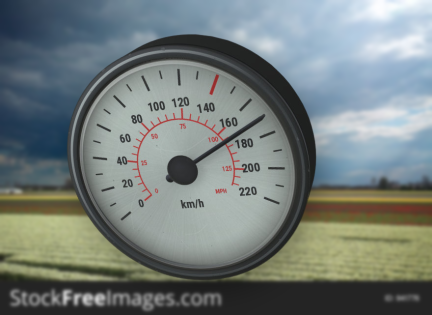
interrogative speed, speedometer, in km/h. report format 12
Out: 170
